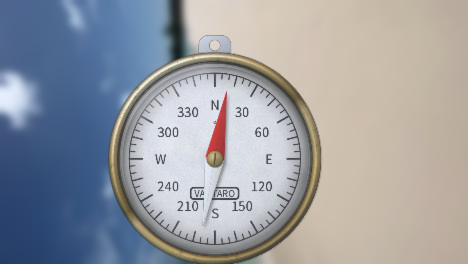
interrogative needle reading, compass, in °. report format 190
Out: 10
